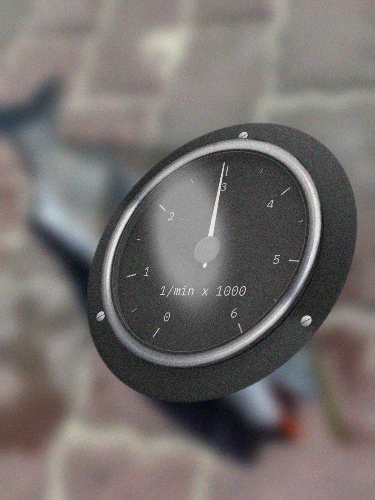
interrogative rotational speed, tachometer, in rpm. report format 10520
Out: 3000
